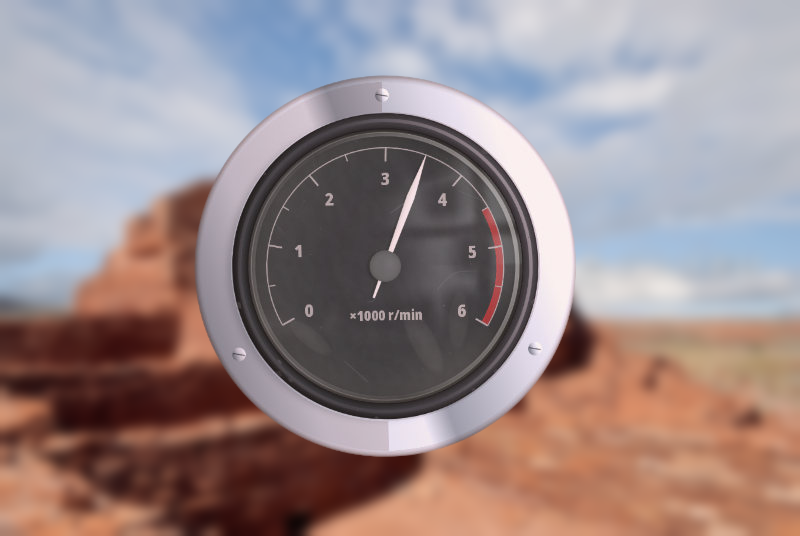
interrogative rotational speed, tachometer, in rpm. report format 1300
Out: 3500
